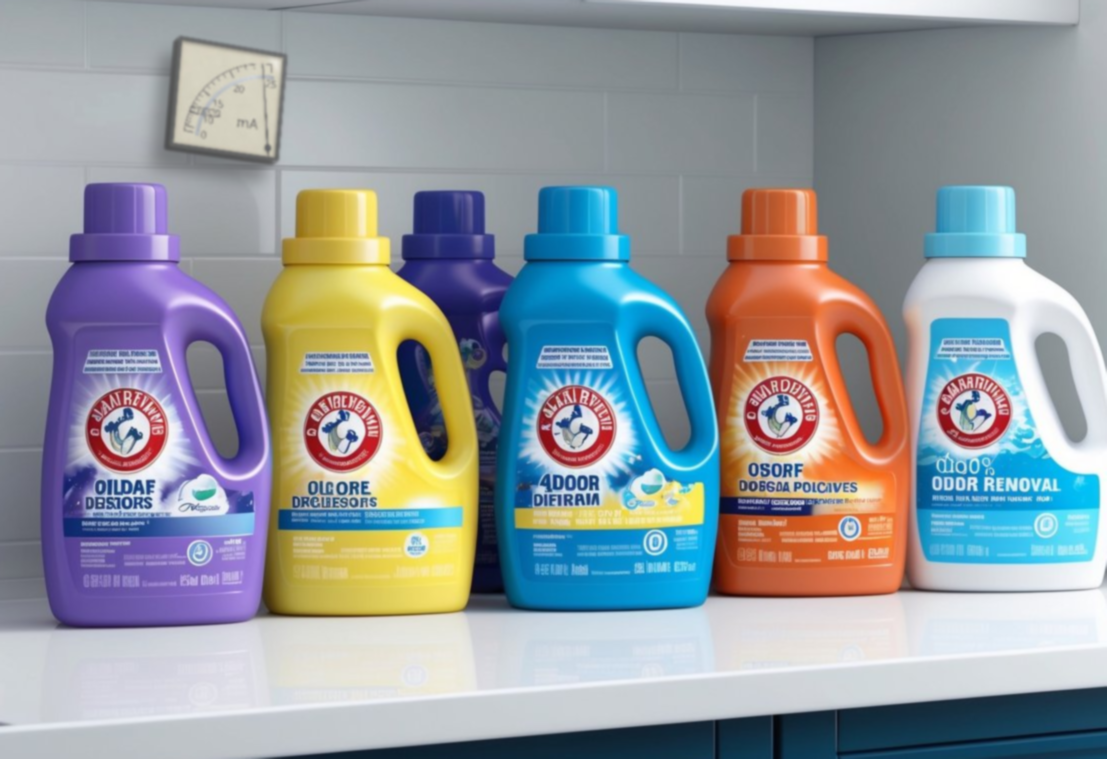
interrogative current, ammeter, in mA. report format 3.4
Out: 24
